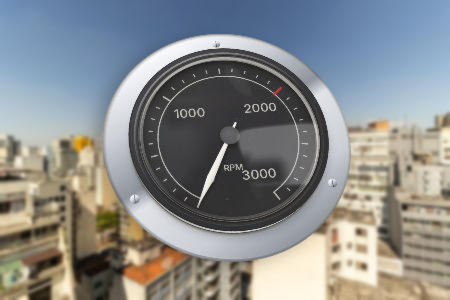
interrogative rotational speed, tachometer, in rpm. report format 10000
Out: 0
